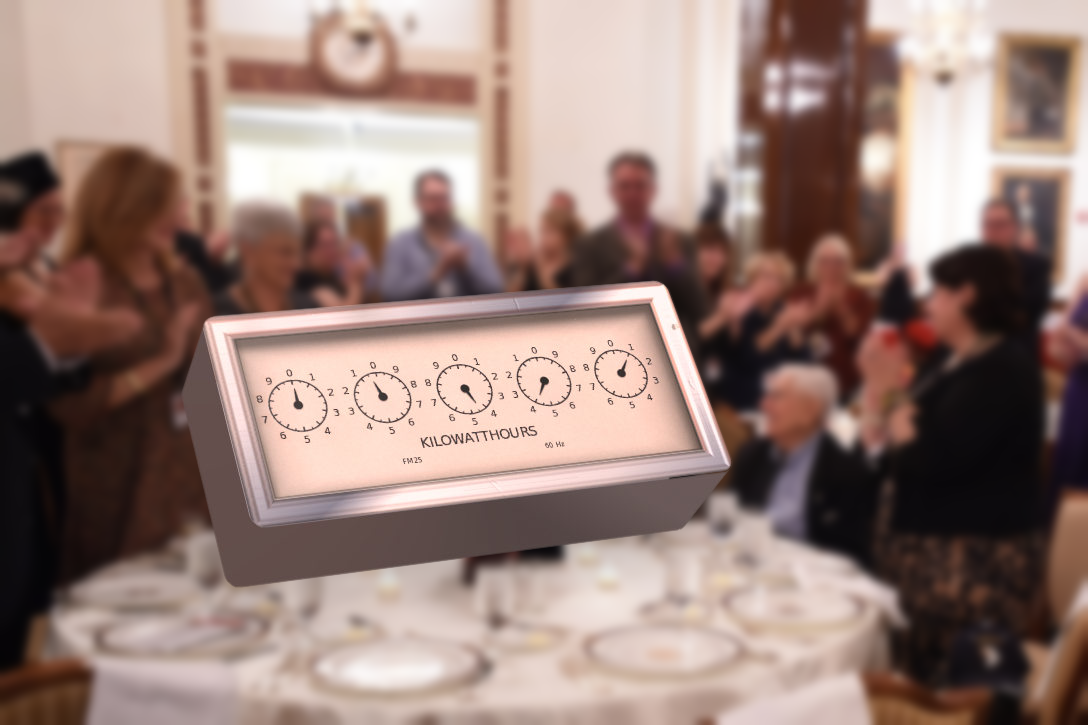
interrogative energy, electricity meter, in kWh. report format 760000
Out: 441
